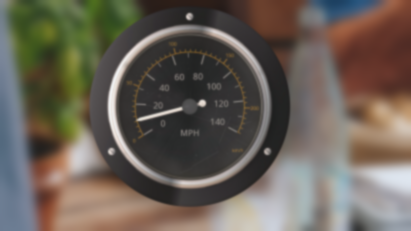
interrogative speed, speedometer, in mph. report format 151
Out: 10
